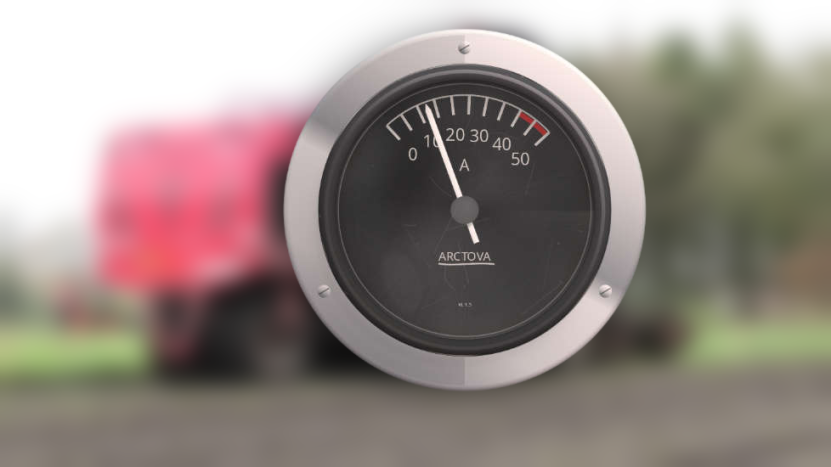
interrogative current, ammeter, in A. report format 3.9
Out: 12.5
